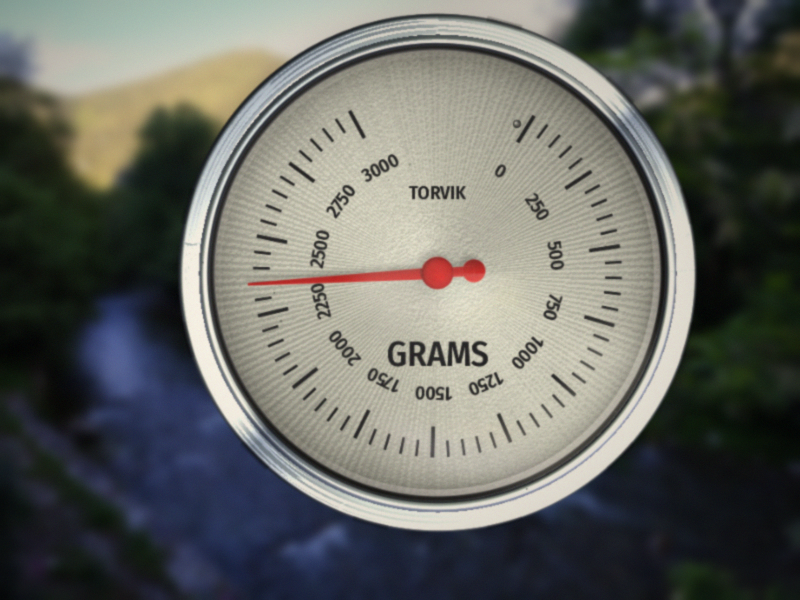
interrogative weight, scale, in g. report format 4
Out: 2350
